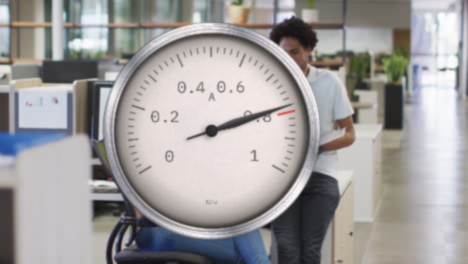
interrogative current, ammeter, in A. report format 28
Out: 0.8
